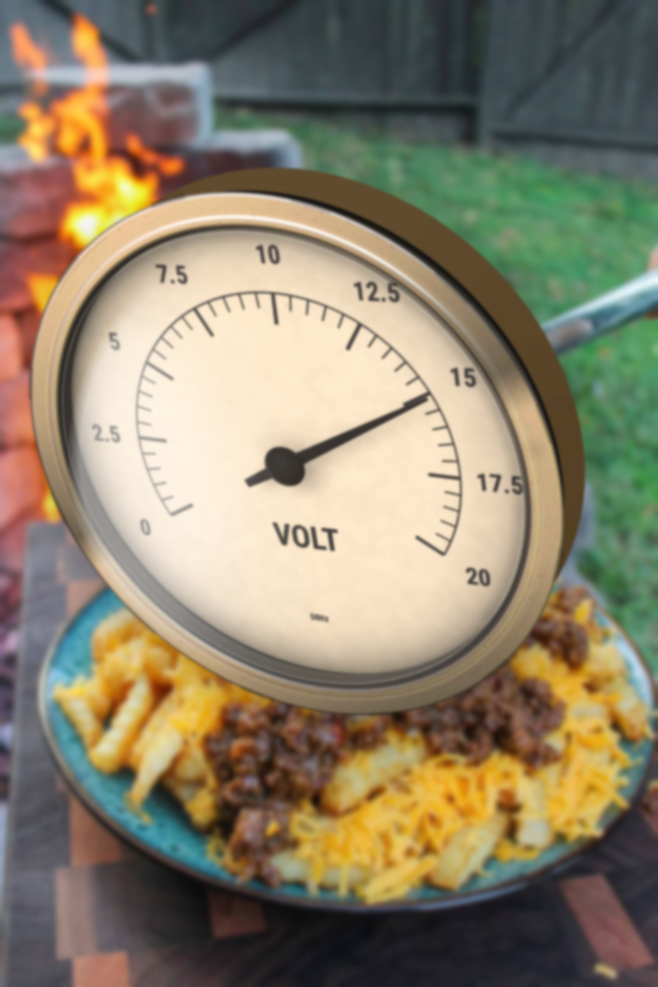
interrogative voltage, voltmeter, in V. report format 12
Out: 15
